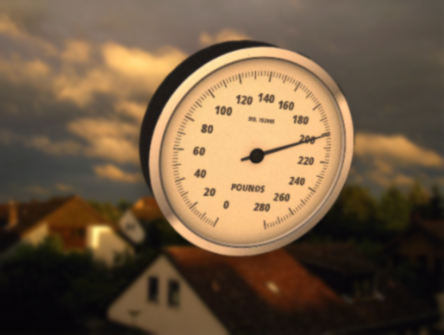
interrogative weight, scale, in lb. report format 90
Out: 200
